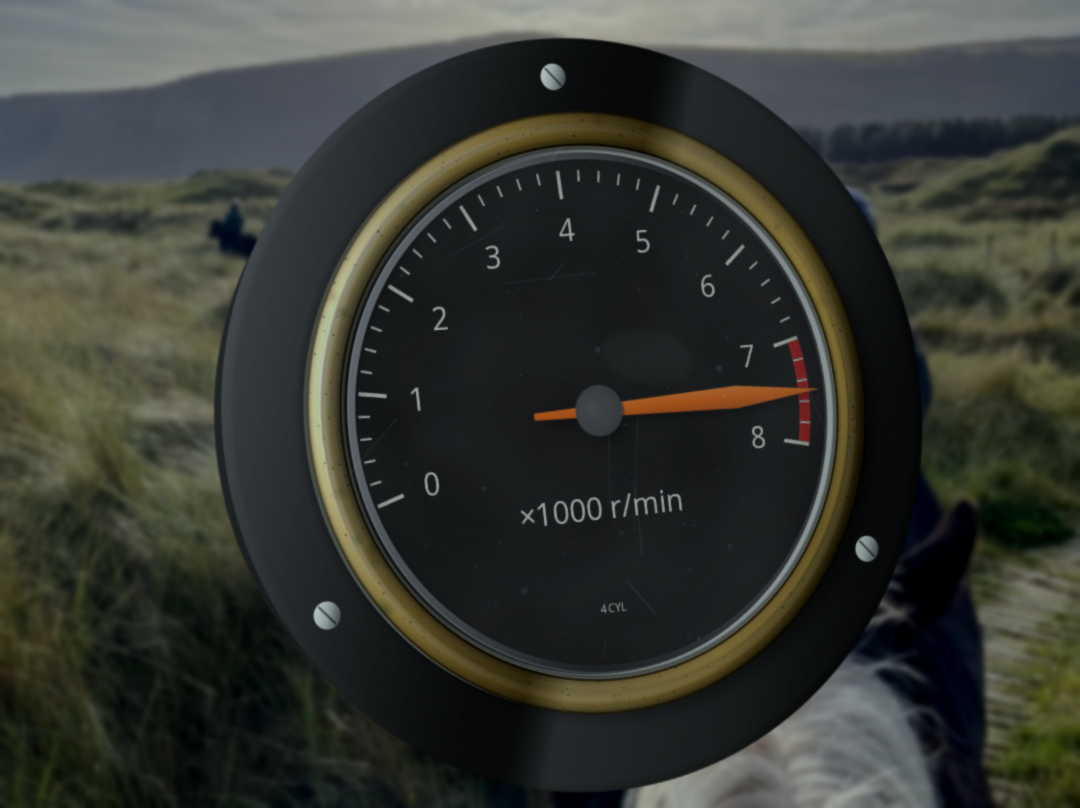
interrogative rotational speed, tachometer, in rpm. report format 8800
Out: 7500
